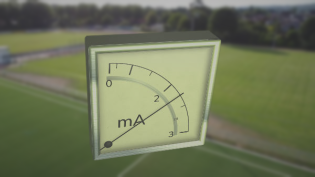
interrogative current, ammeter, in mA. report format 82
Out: 2.25
